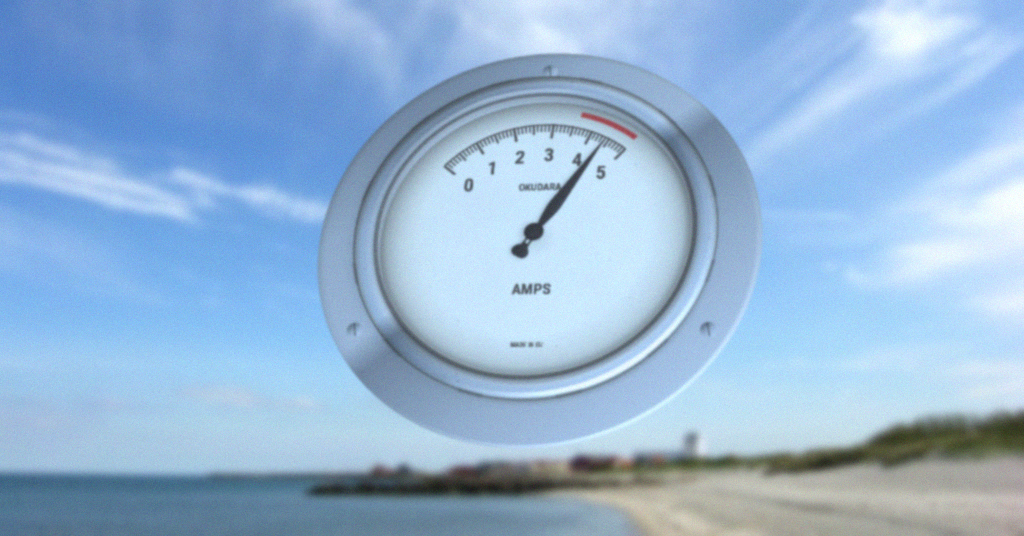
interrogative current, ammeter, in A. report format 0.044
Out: 4.5
